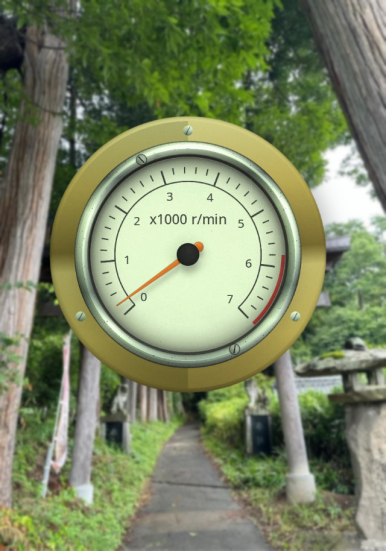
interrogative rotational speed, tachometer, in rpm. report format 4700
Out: 200
